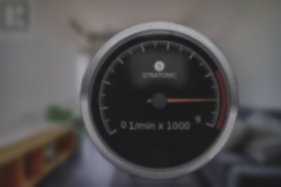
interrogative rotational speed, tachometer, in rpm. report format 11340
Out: 8000
